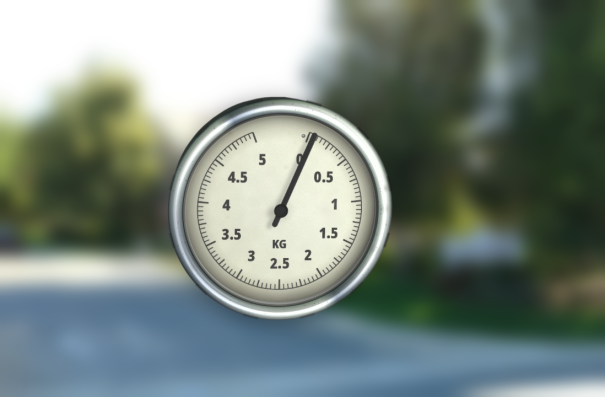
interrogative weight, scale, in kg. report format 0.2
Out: 0.05
